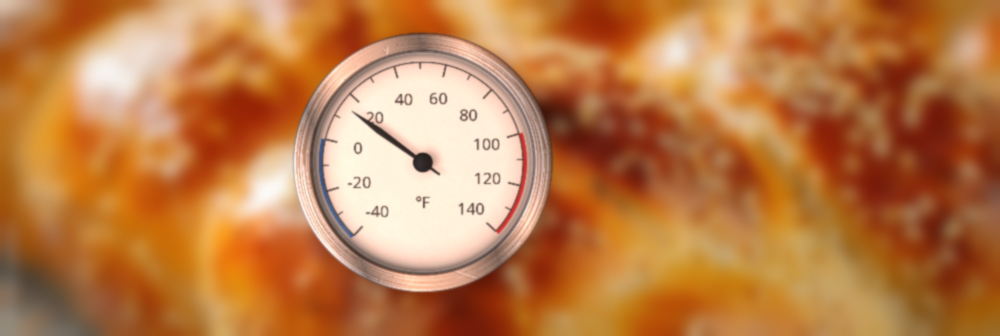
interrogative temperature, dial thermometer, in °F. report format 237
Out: 15
